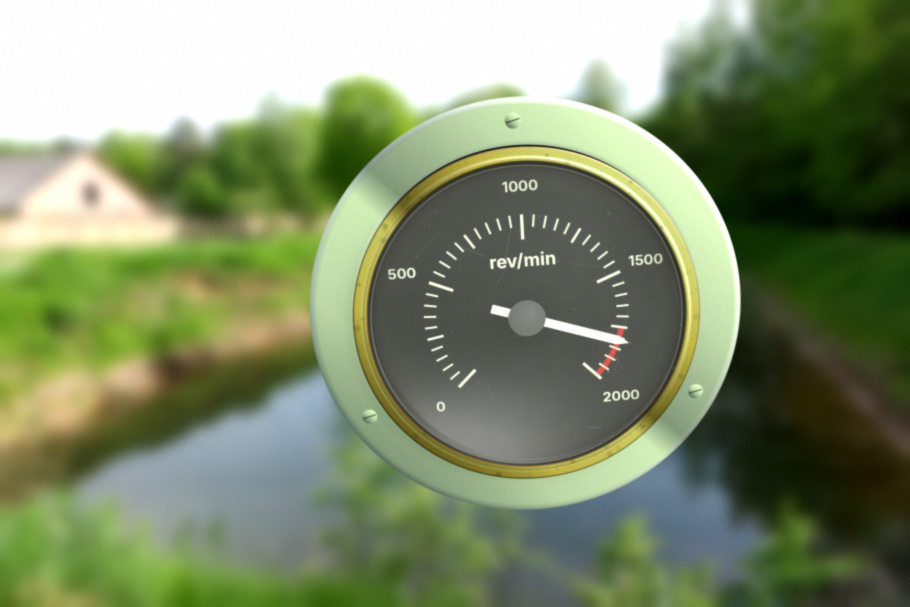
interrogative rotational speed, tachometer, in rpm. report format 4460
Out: 1800
